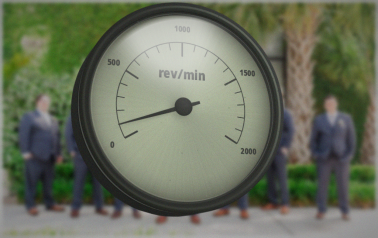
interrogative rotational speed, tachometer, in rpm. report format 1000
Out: 100
